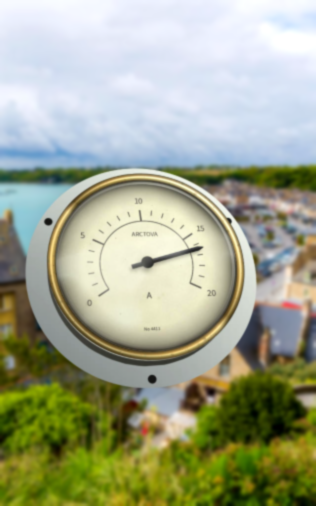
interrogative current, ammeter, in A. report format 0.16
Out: 16.5
